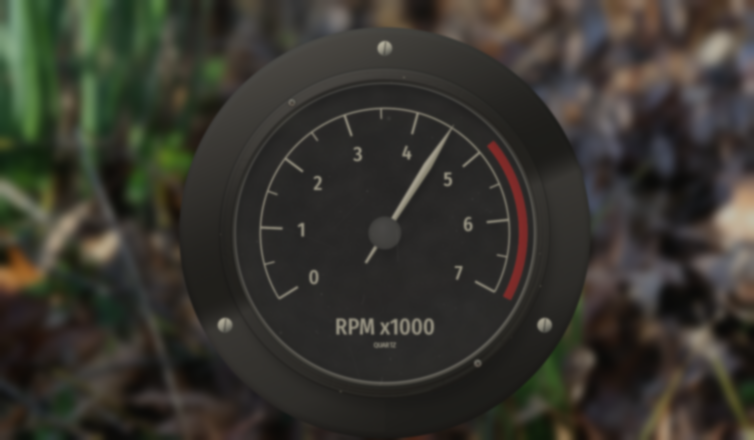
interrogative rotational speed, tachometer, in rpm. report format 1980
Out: 4500
